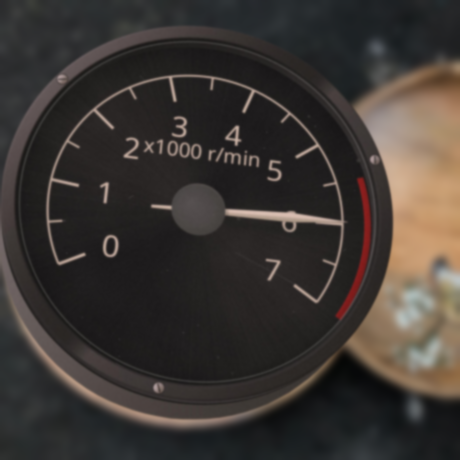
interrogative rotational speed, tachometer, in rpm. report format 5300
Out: 6000
